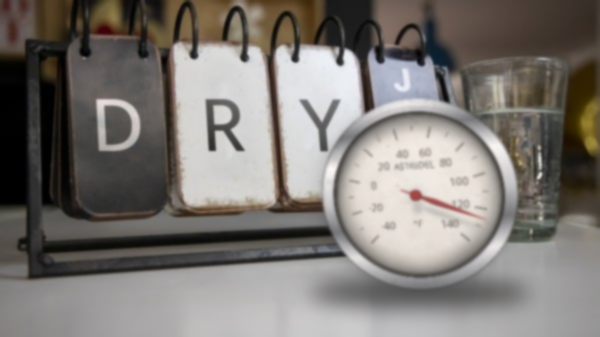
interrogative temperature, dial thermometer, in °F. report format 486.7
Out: 125
